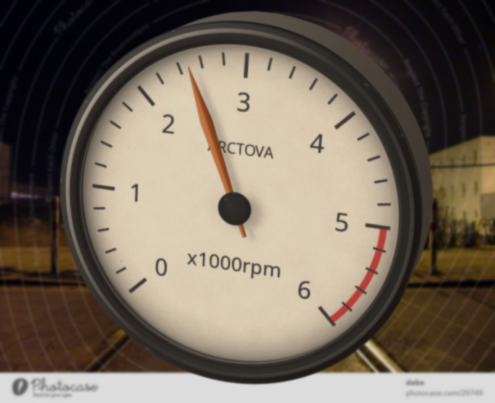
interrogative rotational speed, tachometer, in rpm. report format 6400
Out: 2500
